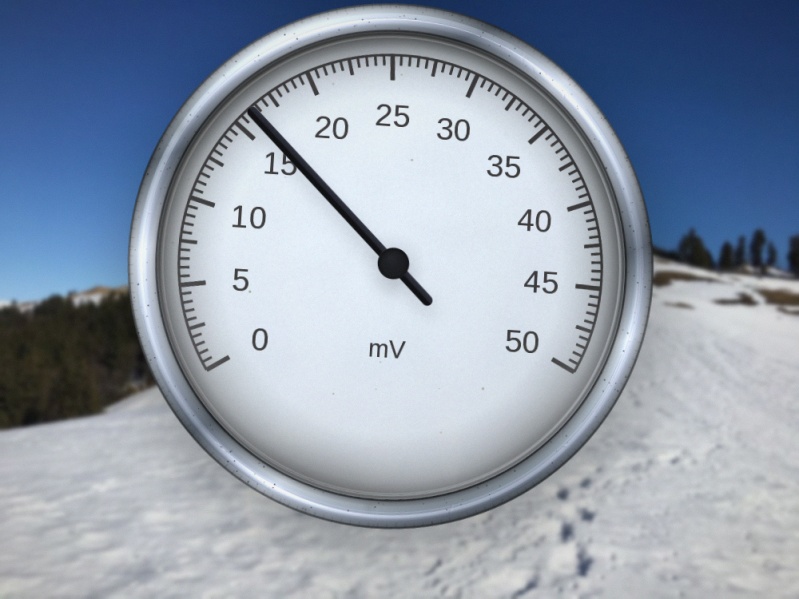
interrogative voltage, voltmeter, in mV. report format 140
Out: 16
